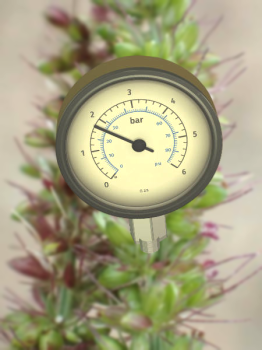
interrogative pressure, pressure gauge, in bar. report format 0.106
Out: 1.8
